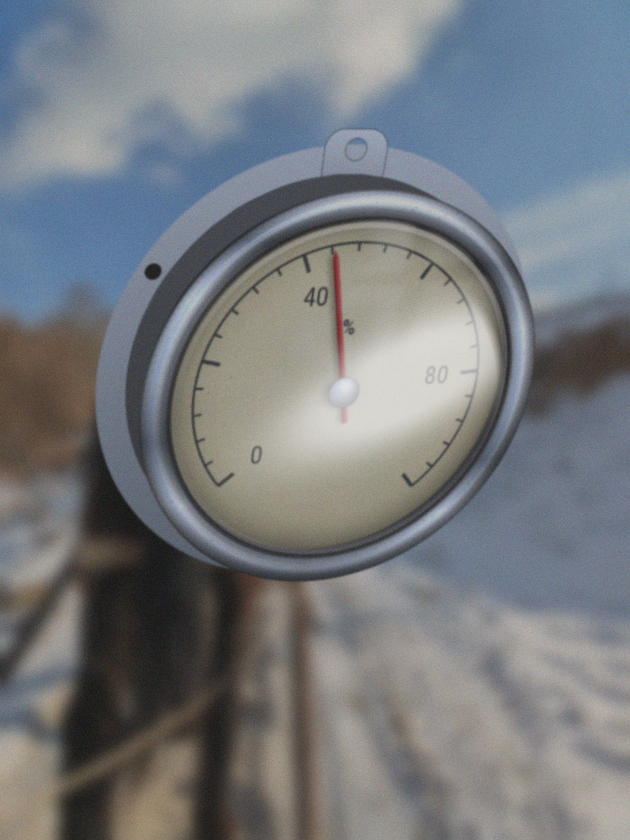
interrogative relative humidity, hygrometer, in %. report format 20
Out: 44
